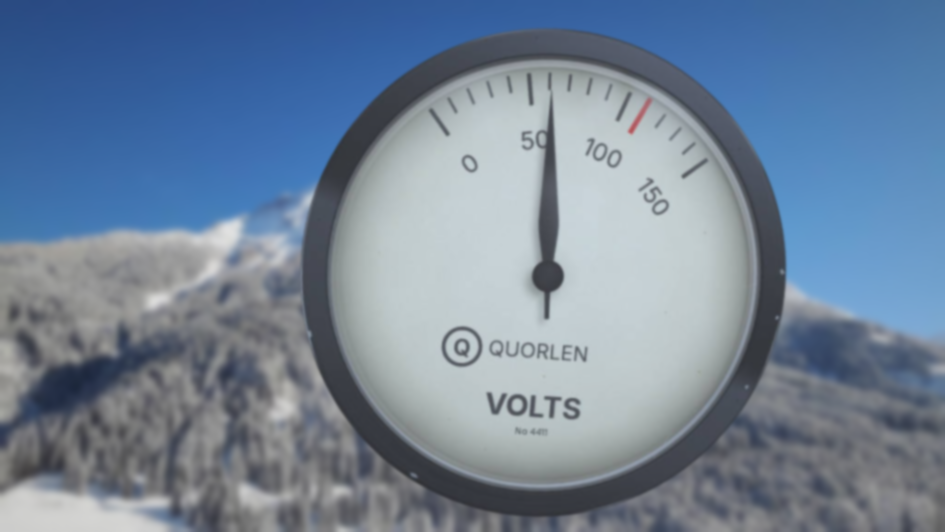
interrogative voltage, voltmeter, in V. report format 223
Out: 60
